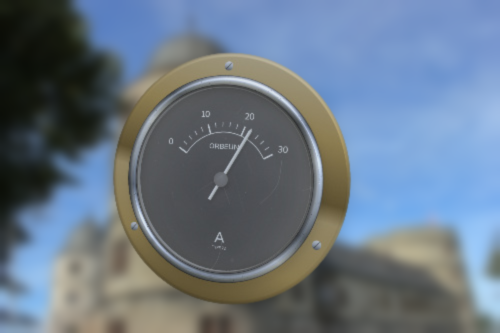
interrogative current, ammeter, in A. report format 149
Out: 22
